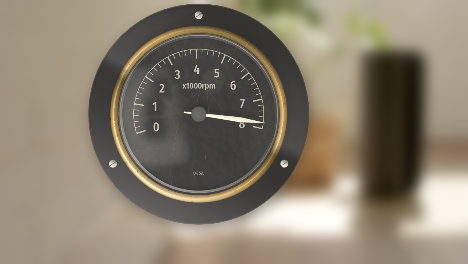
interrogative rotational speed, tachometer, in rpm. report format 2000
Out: 7800
